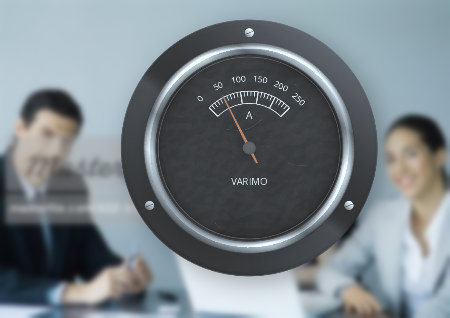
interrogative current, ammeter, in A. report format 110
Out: 50
